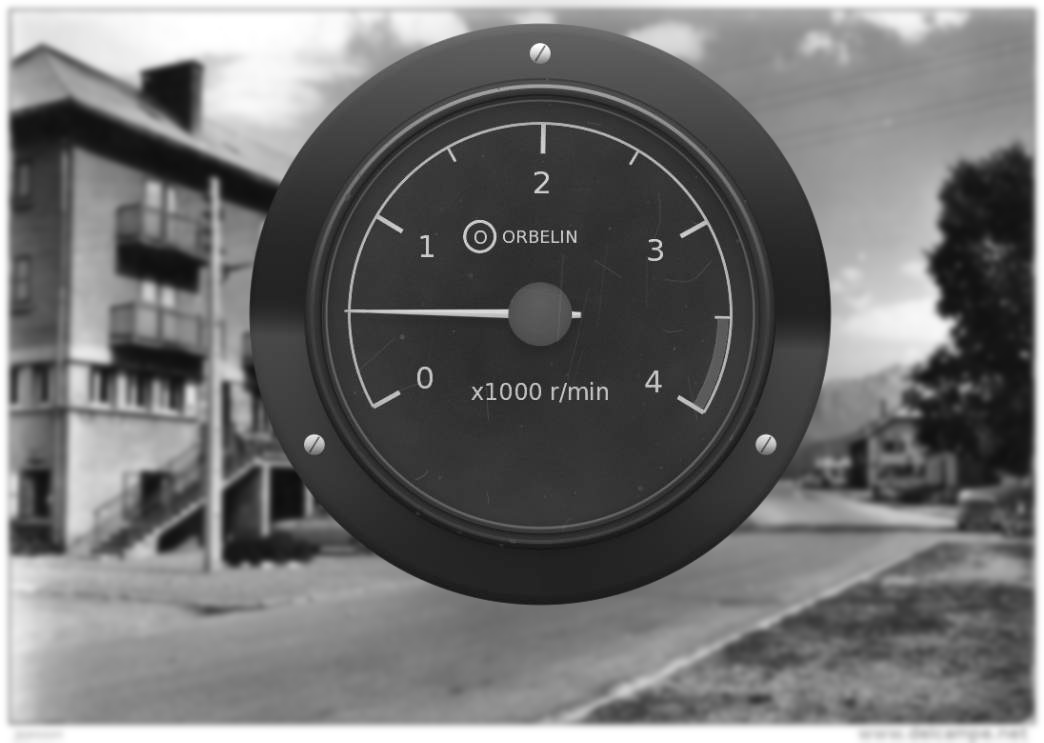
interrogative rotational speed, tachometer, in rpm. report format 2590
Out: 500
